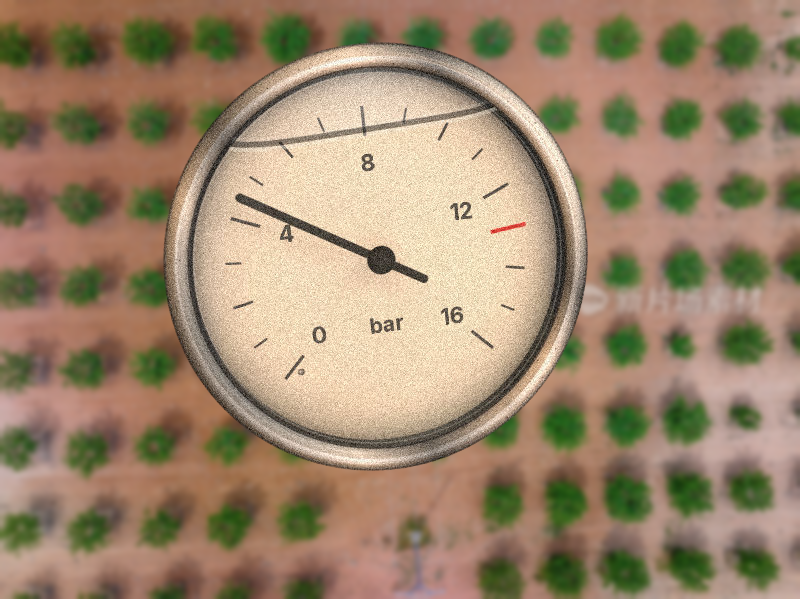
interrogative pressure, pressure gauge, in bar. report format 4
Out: 4.5
